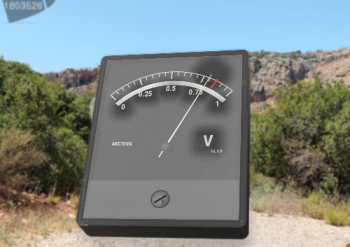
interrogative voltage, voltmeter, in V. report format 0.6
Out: 0.8
